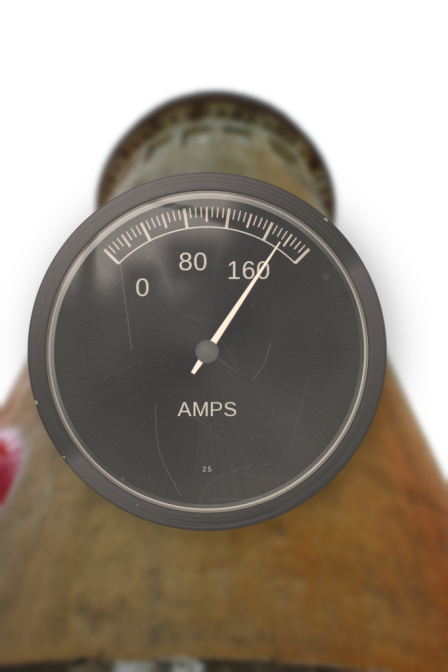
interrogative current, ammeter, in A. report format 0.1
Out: 175
